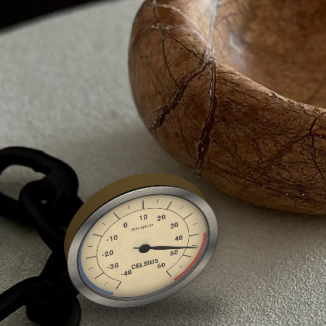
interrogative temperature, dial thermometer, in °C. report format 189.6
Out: 45
